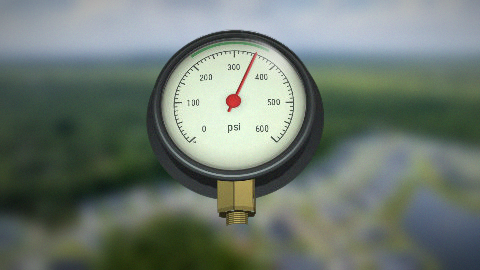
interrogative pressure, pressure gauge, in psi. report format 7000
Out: 350
